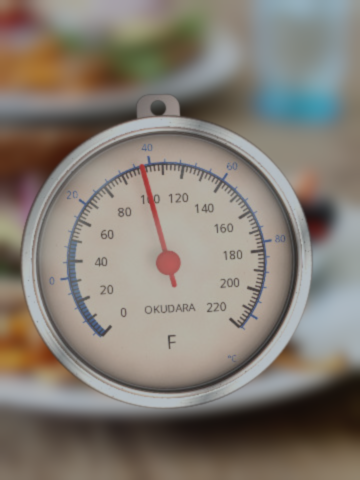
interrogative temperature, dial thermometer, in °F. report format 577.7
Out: 100
